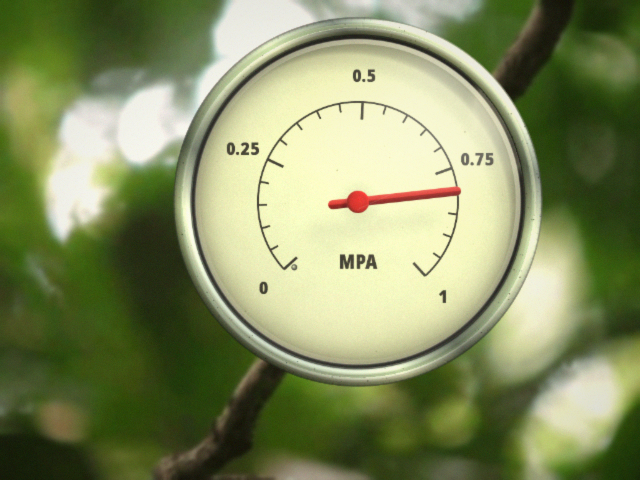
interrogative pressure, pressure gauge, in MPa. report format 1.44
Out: 0.8
